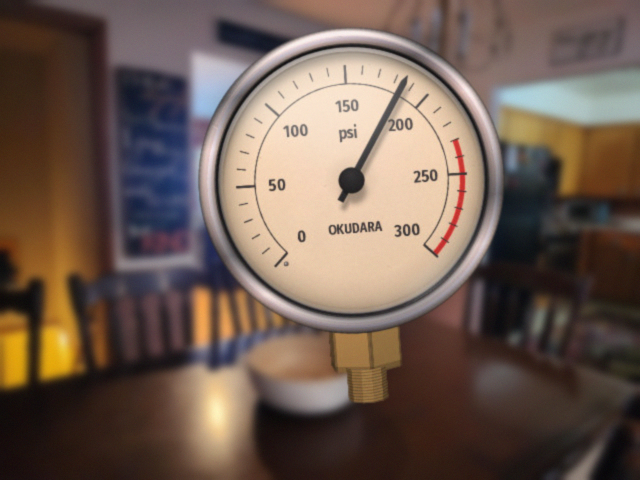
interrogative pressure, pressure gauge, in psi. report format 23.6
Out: 185
